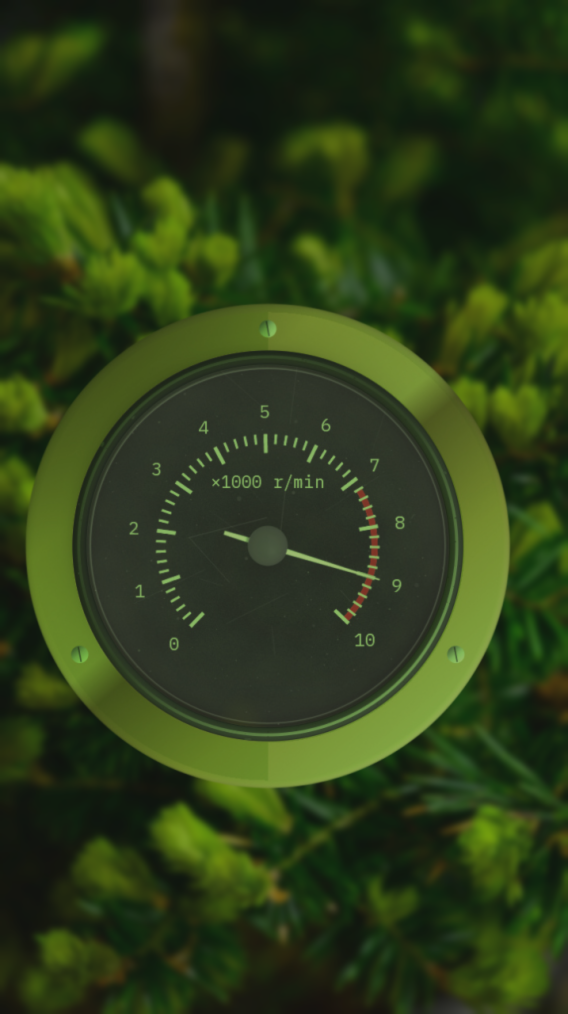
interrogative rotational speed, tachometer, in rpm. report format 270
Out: 9000
